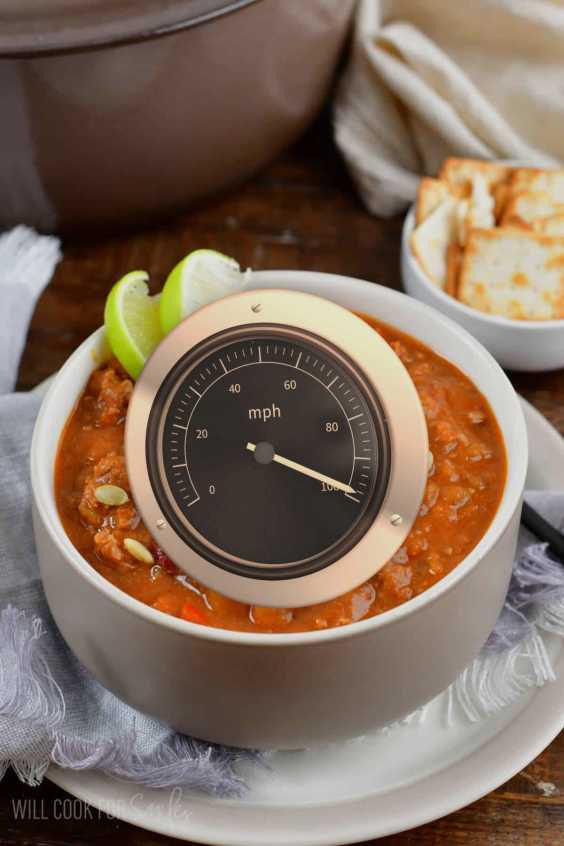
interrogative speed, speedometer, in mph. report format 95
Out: 98
